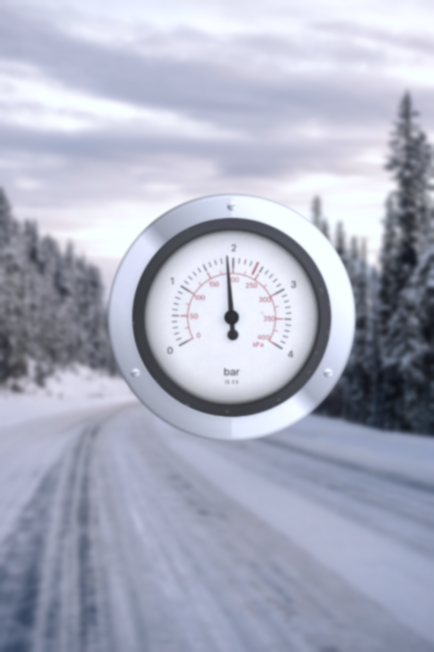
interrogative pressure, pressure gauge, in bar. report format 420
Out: 1.9
